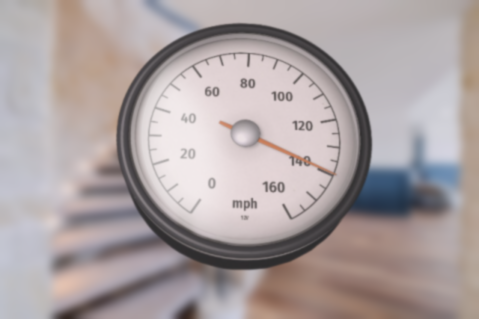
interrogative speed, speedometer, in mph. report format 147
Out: 140
